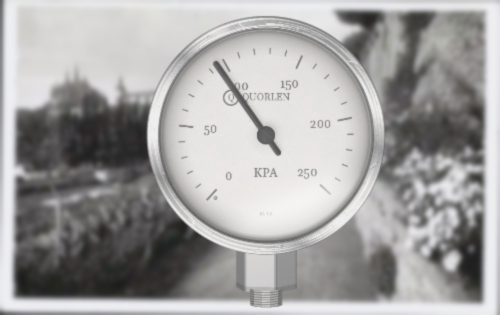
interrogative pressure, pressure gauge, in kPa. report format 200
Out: 95
